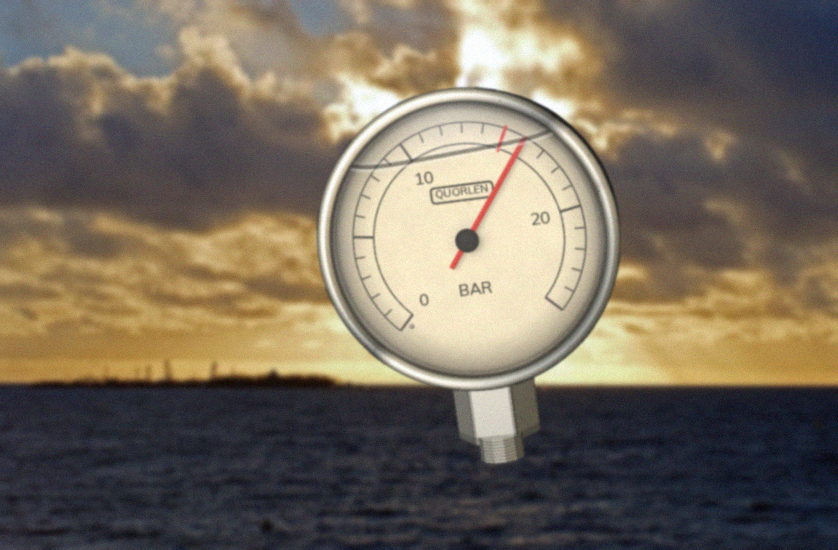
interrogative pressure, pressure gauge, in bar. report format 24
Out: 16
